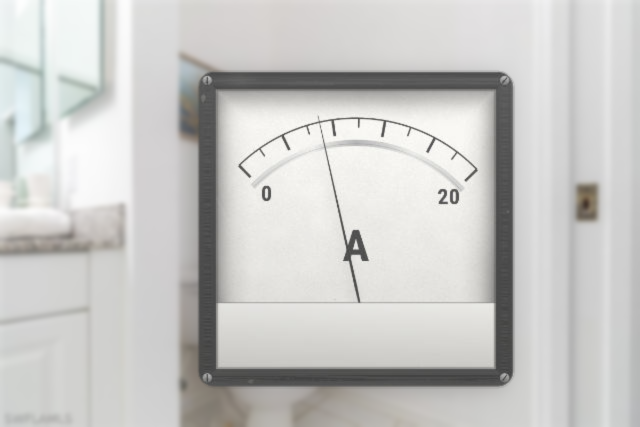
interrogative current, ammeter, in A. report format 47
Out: 7
